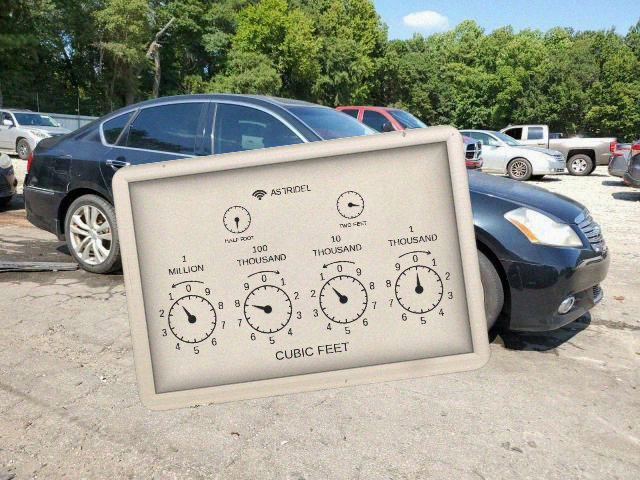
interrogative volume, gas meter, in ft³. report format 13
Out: 81000
